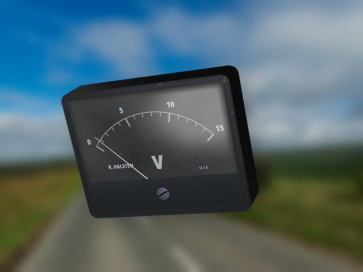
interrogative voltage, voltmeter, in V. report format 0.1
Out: 1
